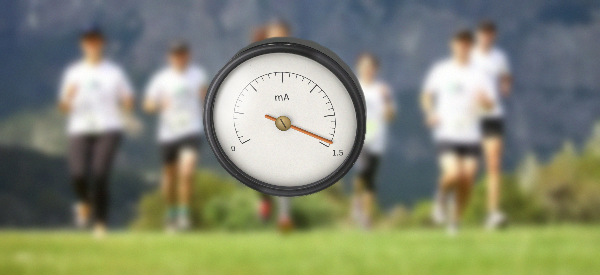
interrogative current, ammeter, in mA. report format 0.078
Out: 1.45
